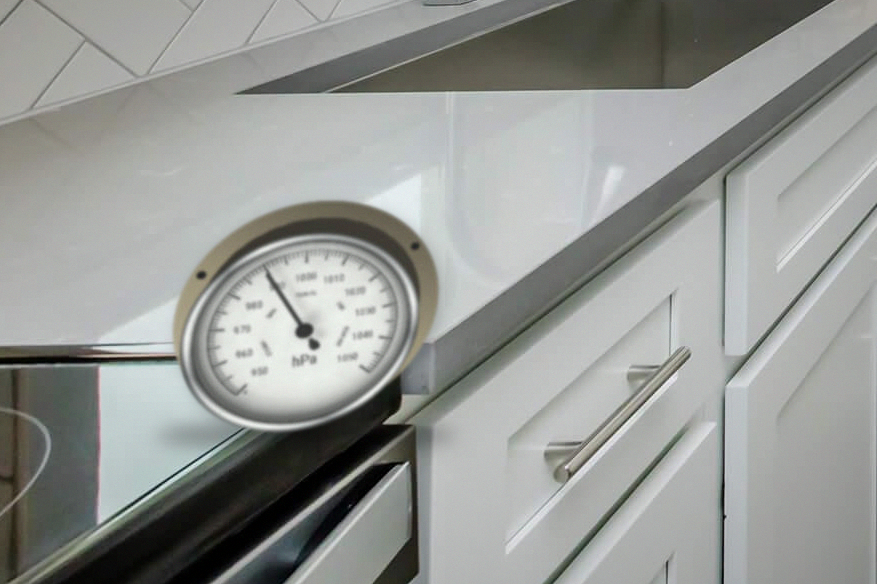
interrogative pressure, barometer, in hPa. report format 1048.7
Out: 990
